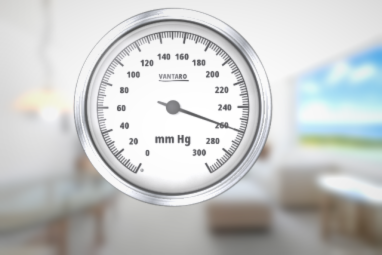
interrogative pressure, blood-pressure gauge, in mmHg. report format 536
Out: 260
